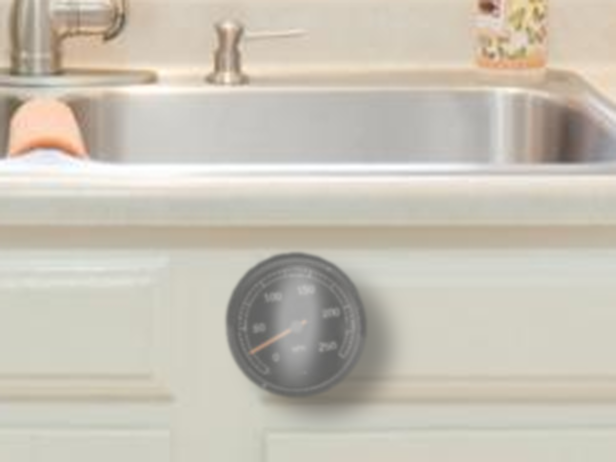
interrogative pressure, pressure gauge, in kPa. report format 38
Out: 25
